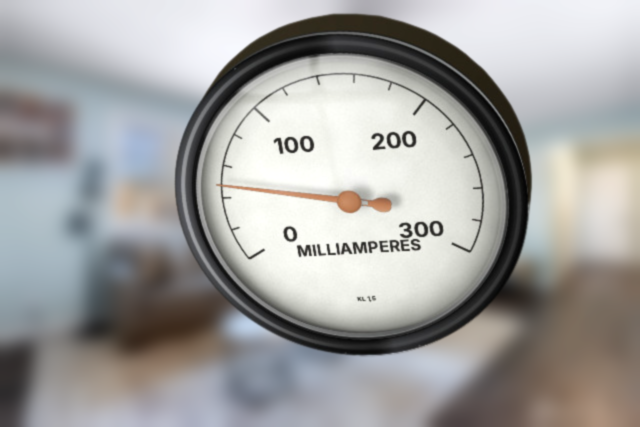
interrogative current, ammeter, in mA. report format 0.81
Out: 50
